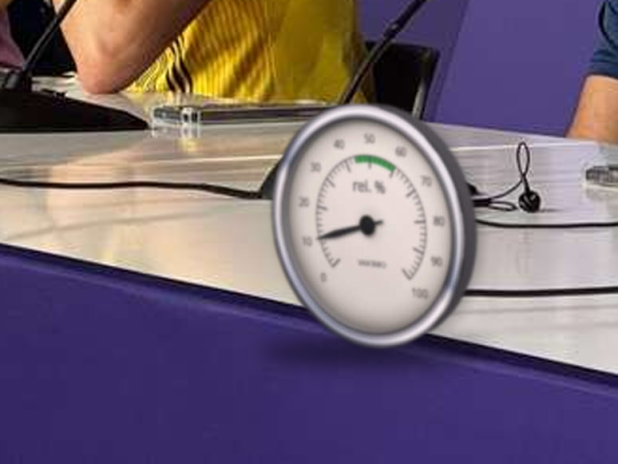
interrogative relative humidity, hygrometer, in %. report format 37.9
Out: 10
